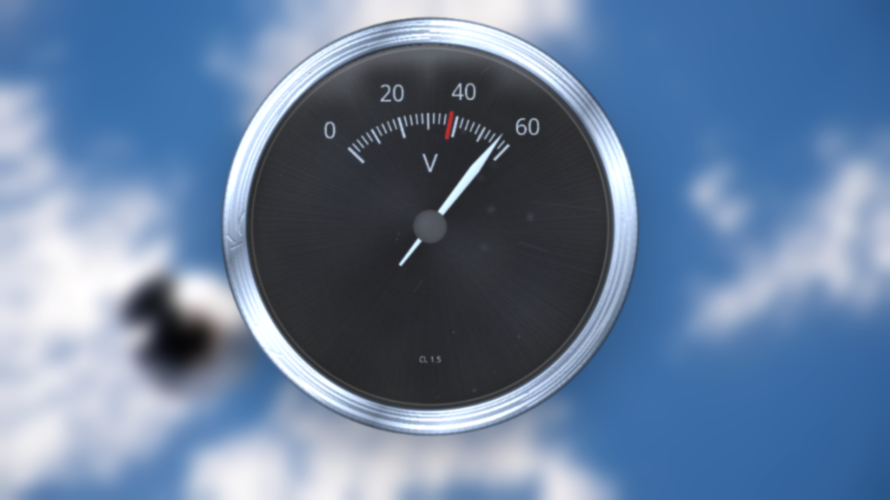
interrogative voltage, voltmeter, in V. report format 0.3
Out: 56
